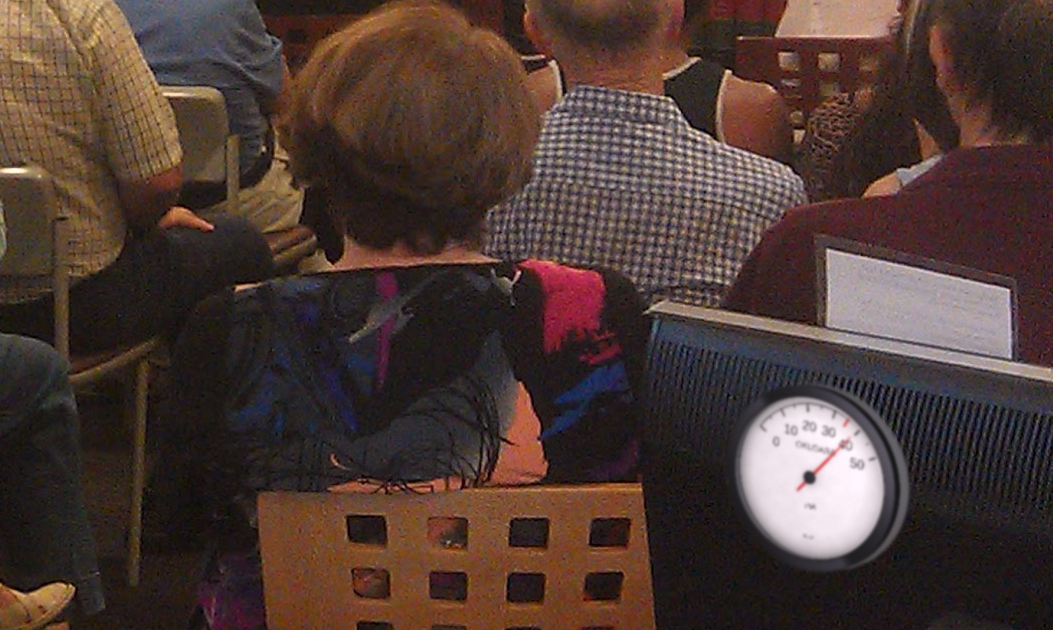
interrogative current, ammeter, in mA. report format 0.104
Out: 40
